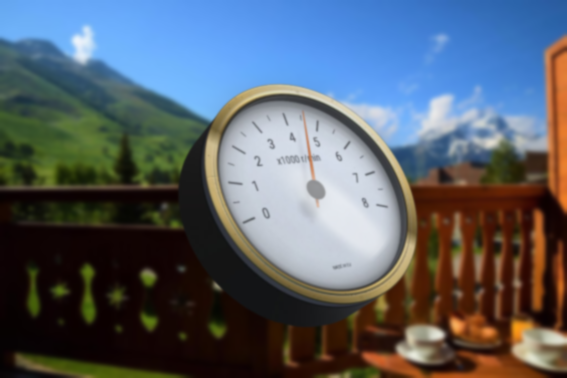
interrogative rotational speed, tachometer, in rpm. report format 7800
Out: 4500
